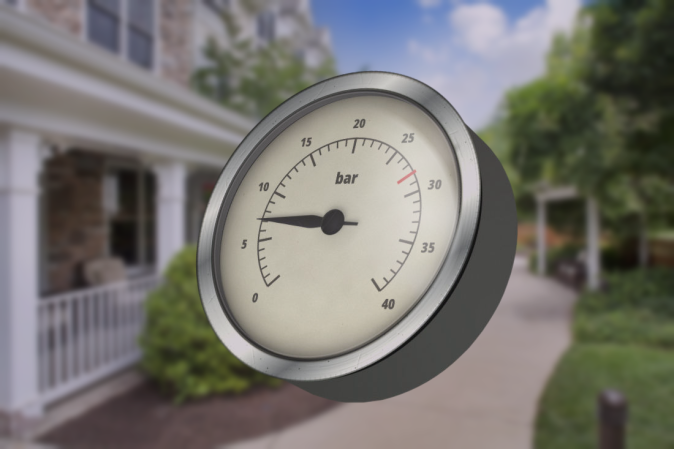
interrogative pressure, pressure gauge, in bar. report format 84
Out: 7
